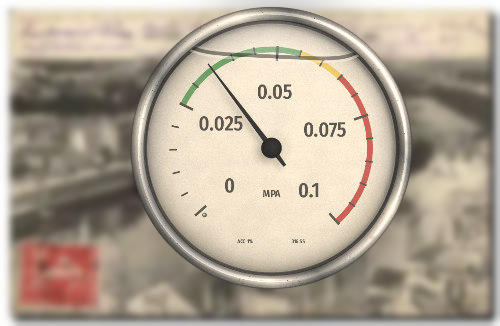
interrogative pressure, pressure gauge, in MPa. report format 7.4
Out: 0.035
